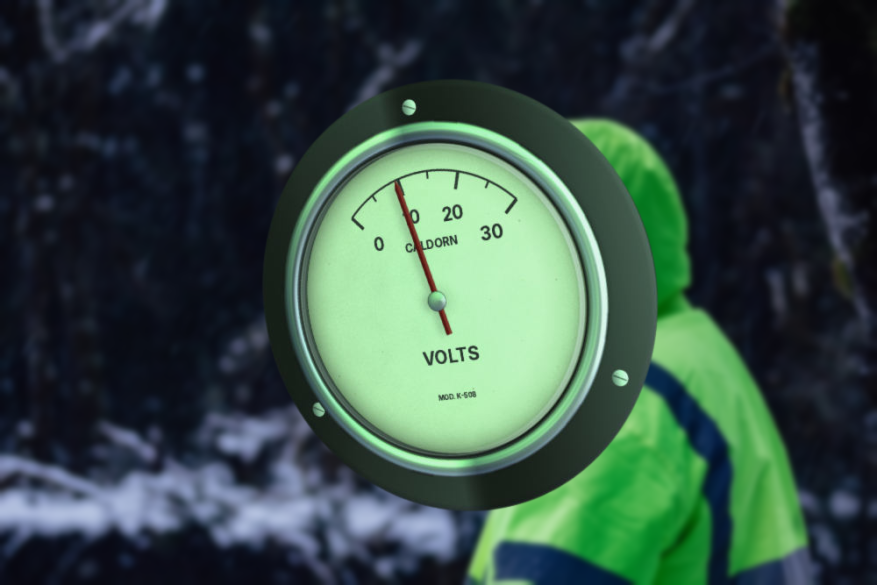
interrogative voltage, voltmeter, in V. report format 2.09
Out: 10
